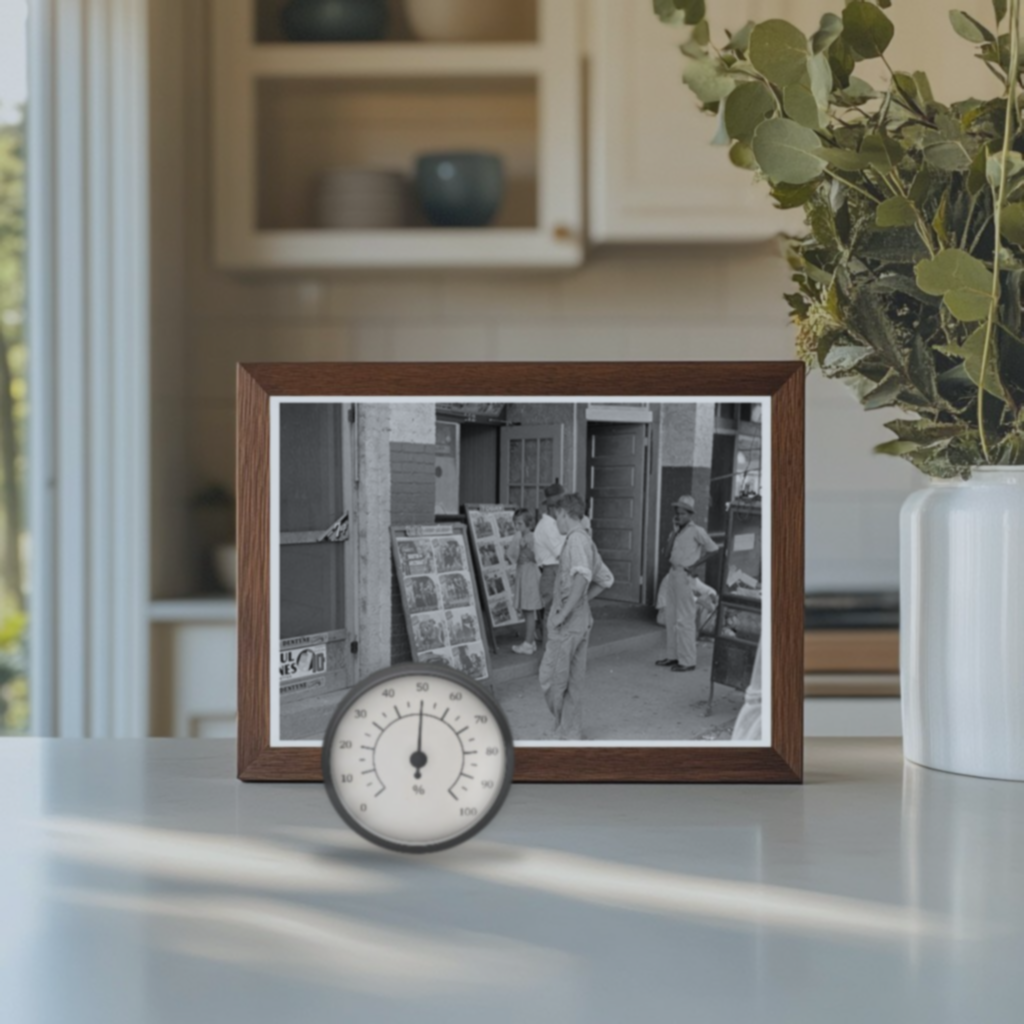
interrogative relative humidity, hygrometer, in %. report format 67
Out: 50
